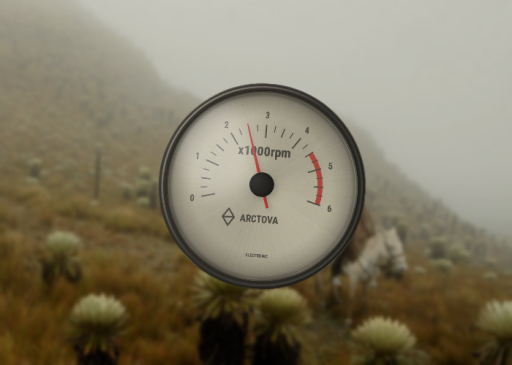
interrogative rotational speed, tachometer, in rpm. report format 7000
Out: 2500
